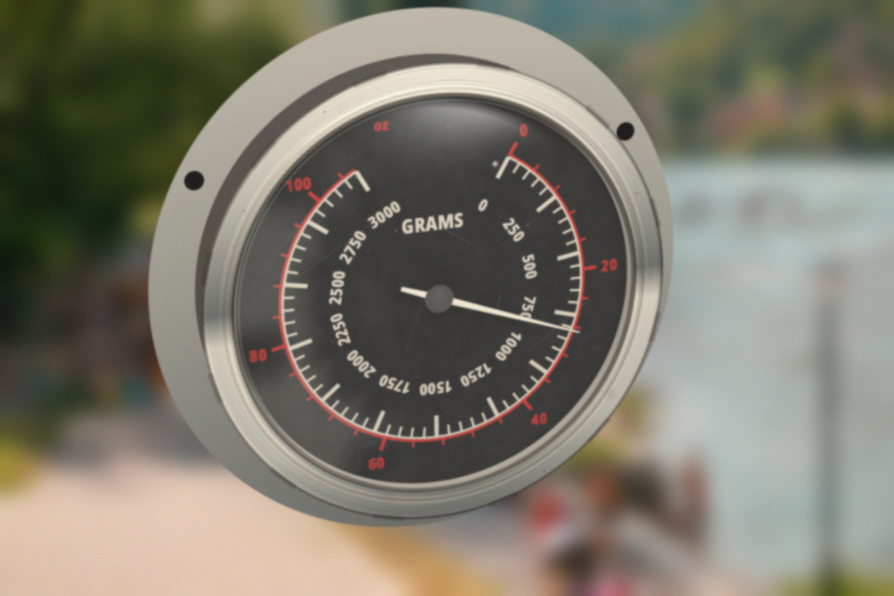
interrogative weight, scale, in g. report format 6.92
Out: 800
